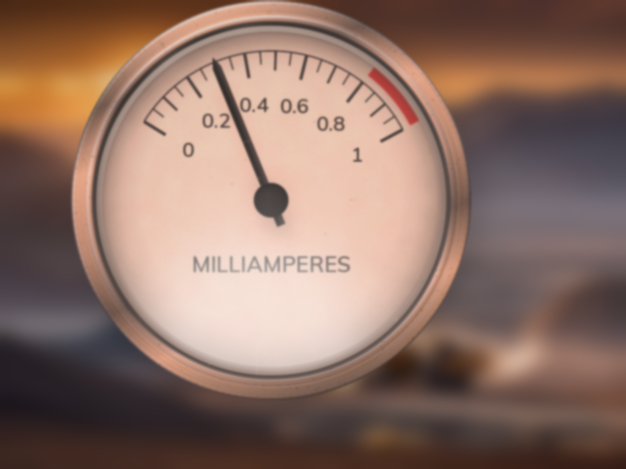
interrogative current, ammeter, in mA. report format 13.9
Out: 0.3
